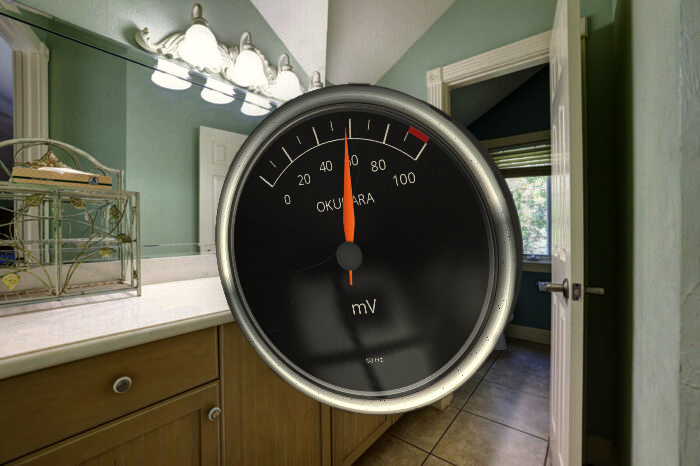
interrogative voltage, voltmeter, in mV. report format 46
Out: 60
